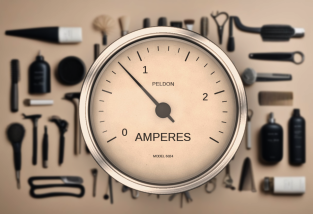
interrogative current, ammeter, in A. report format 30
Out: 0.8
